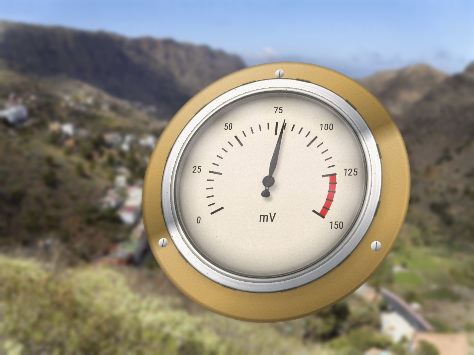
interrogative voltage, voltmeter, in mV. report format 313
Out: 80
